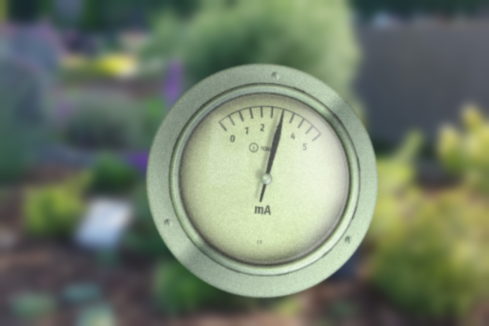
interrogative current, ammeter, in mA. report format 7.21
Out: 3
